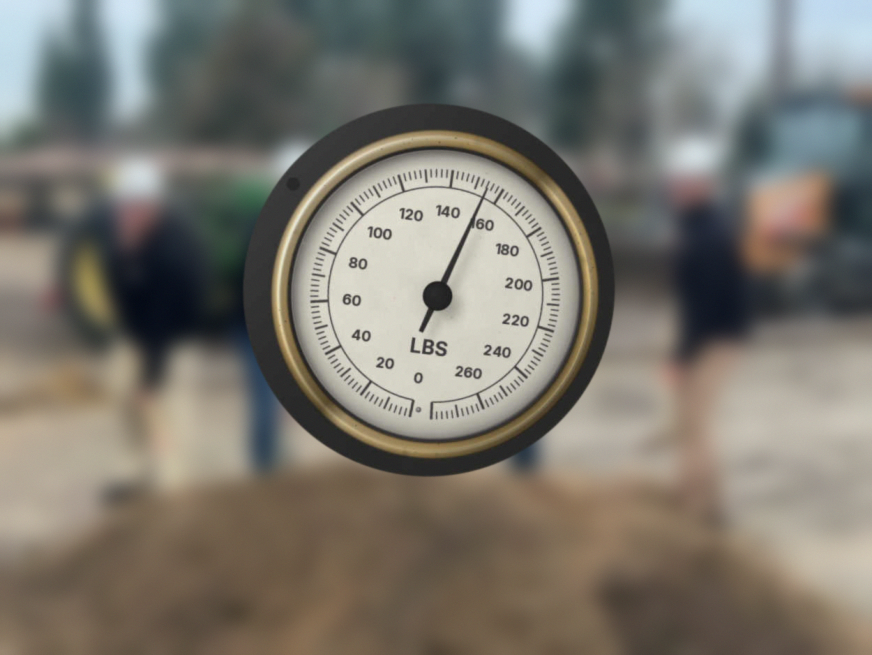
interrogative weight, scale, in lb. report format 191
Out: 154
